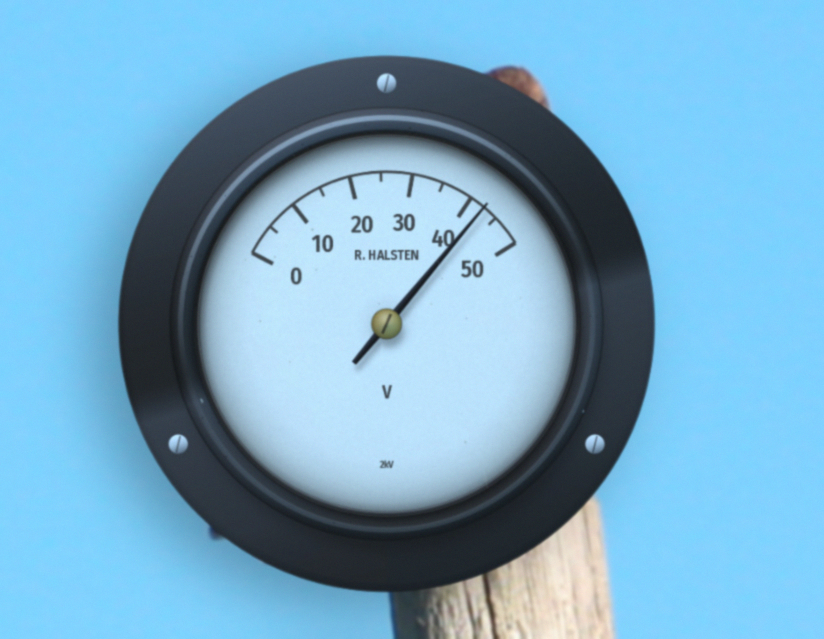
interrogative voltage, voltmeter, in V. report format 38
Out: 42.5
